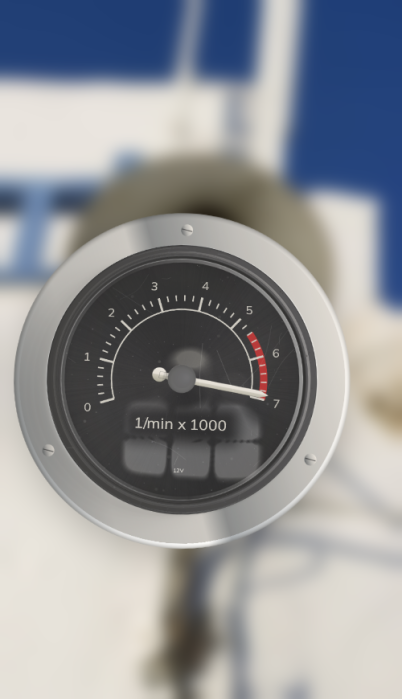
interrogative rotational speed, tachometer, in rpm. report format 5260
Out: 6900
